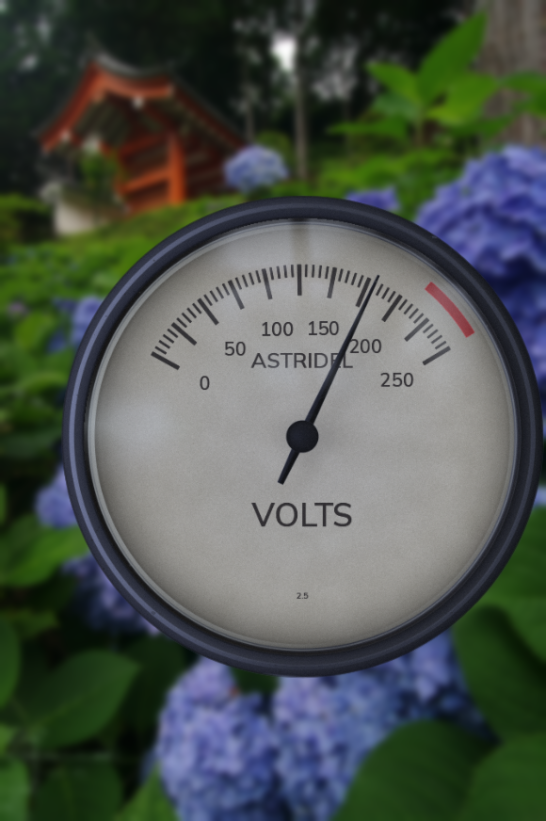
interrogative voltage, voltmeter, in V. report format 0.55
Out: 180
